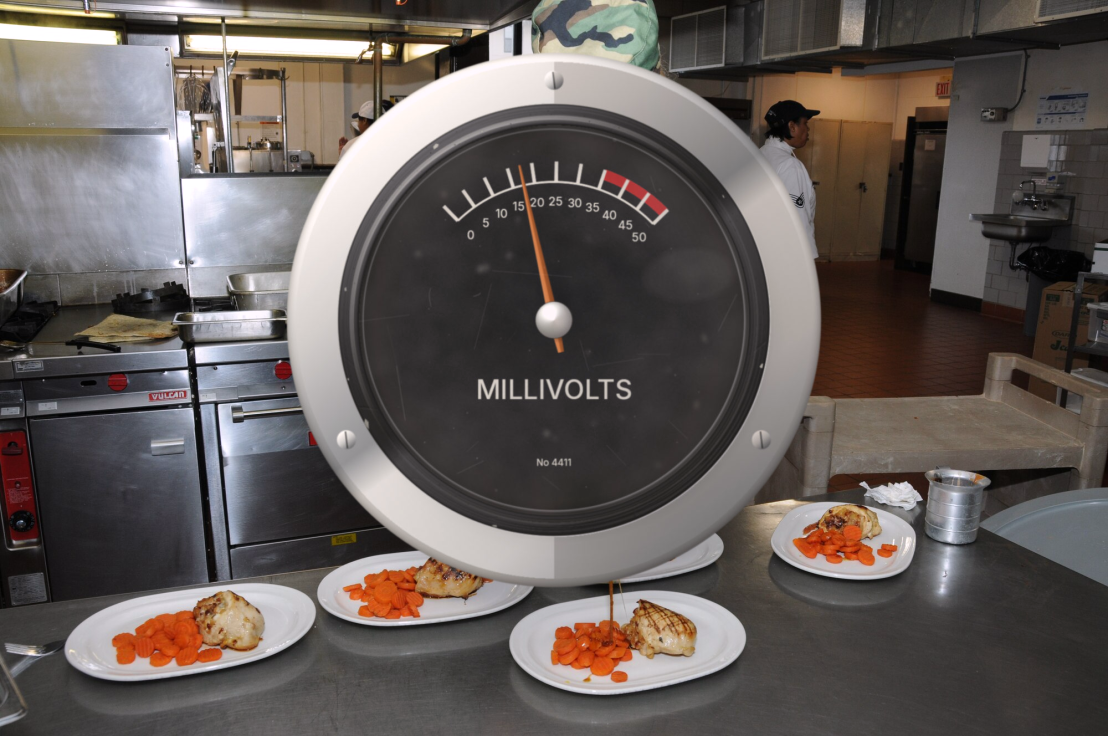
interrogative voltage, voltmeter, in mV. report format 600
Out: 17.5
